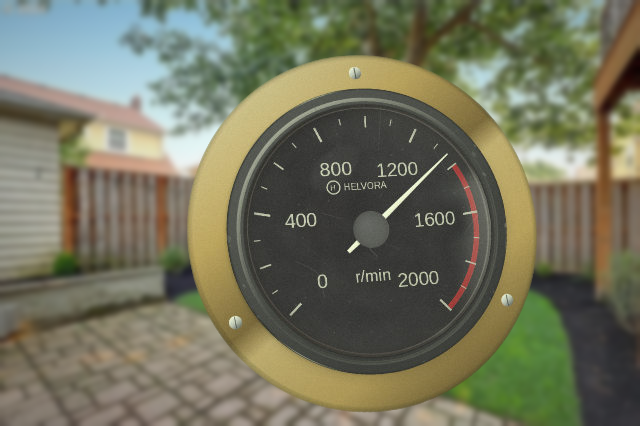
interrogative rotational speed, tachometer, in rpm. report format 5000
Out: 1350
